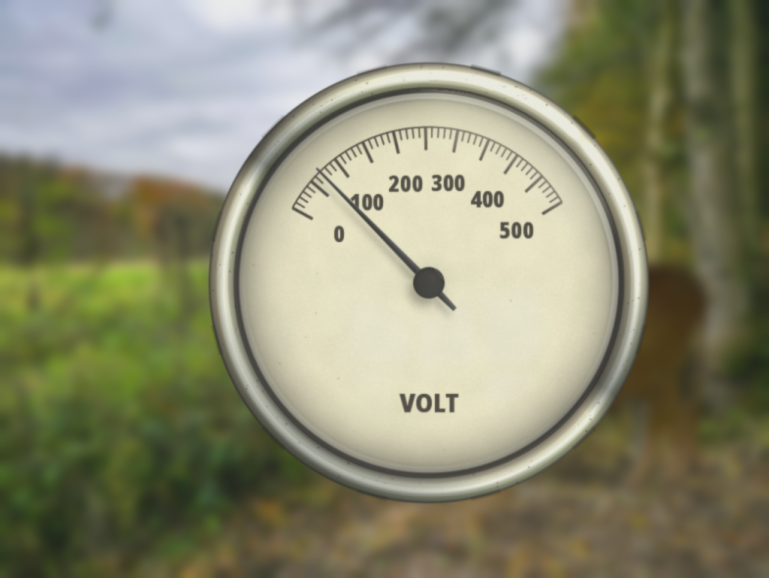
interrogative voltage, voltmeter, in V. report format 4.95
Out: 70
